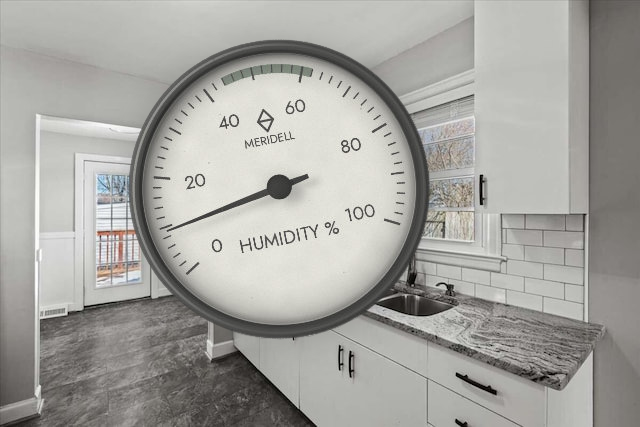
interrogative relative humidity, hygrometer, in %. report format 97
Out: 9
